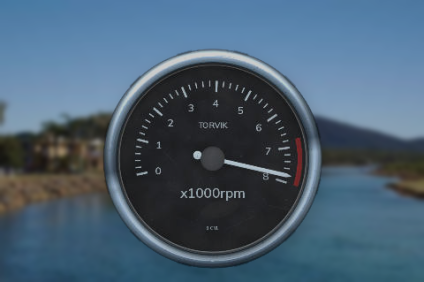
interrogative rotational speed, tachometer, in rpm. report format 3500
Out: 7800
